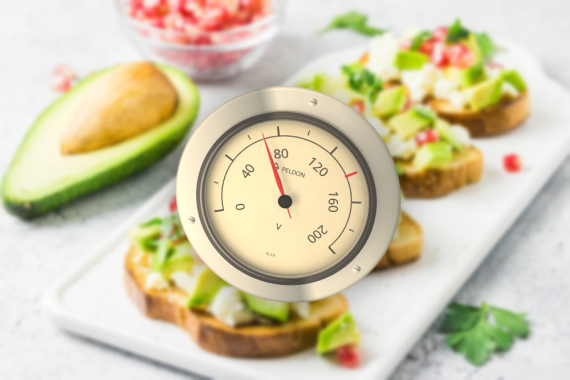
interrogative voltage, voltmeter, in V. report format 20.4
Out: 70
